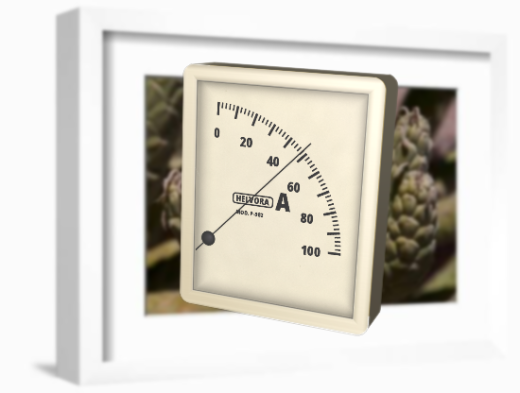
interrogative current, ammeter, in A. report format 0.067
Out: 48
